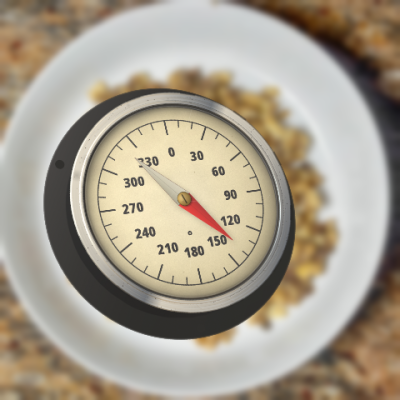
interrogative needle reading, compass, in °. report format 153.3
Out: 140
